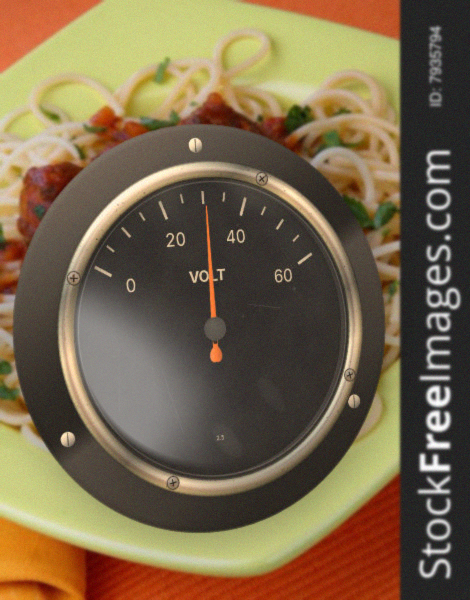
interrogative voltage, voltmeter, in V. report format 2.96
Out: 30
